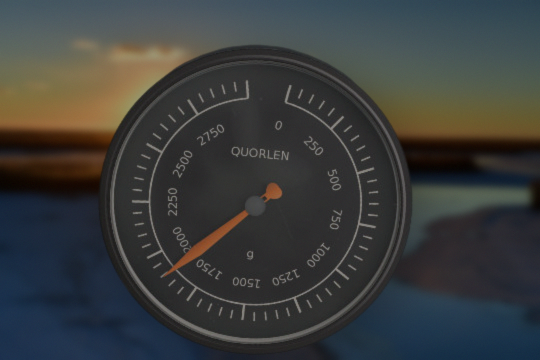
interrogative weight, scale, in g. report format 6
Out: 1900
